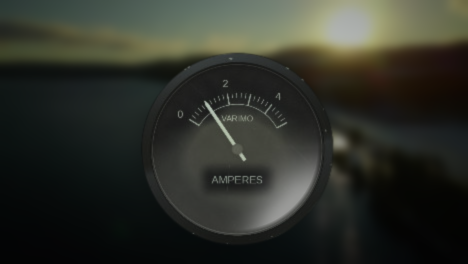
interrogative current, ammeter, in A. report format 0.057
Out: 1
